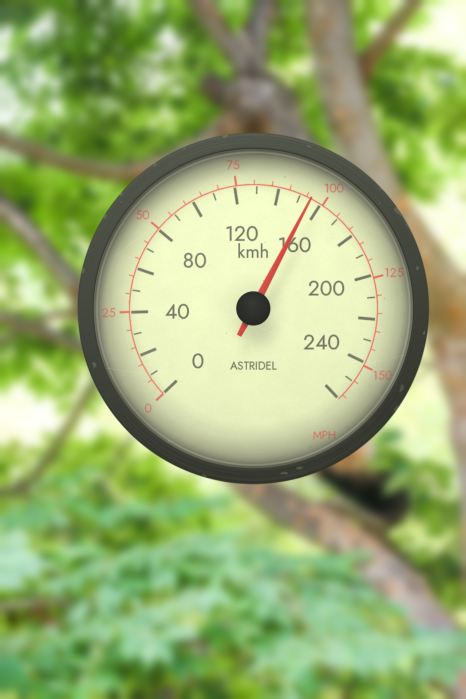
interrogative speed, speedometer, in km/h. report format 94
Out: 155
